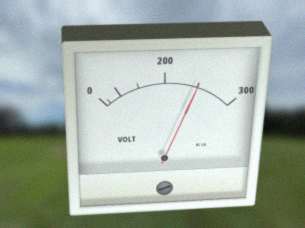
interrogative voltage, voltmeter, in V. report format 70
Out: 250
